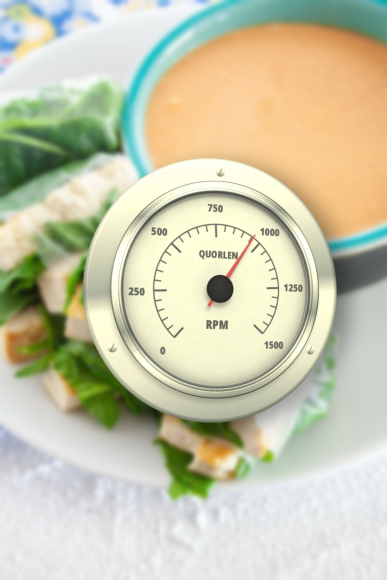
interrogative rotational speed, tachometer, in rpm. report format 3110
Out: 950
